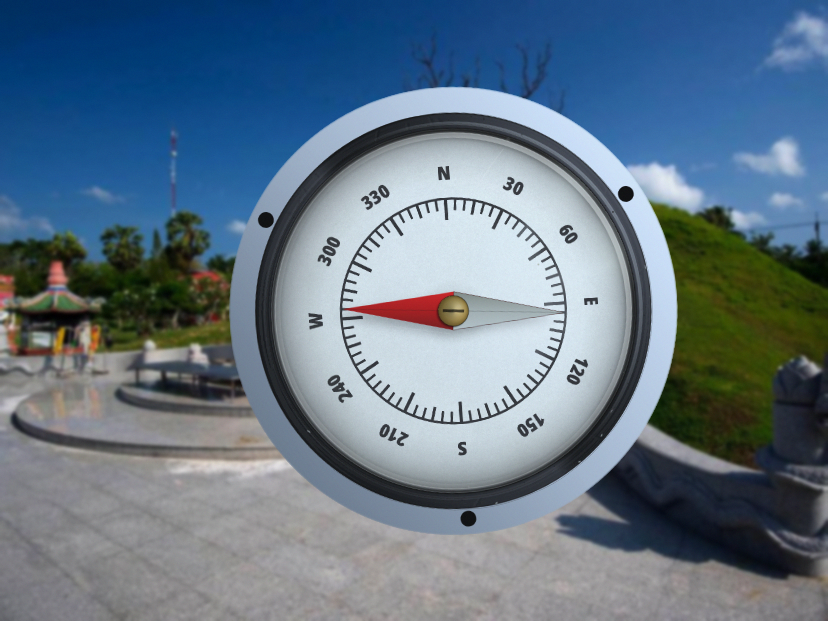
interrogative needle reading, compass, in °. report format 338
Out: 275
